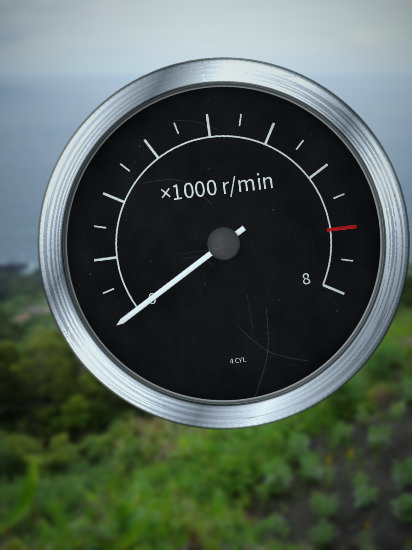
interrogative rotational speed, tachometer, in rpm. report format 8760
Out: 0
